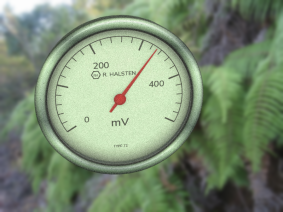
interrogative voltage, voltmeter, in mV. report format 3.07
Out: 330
